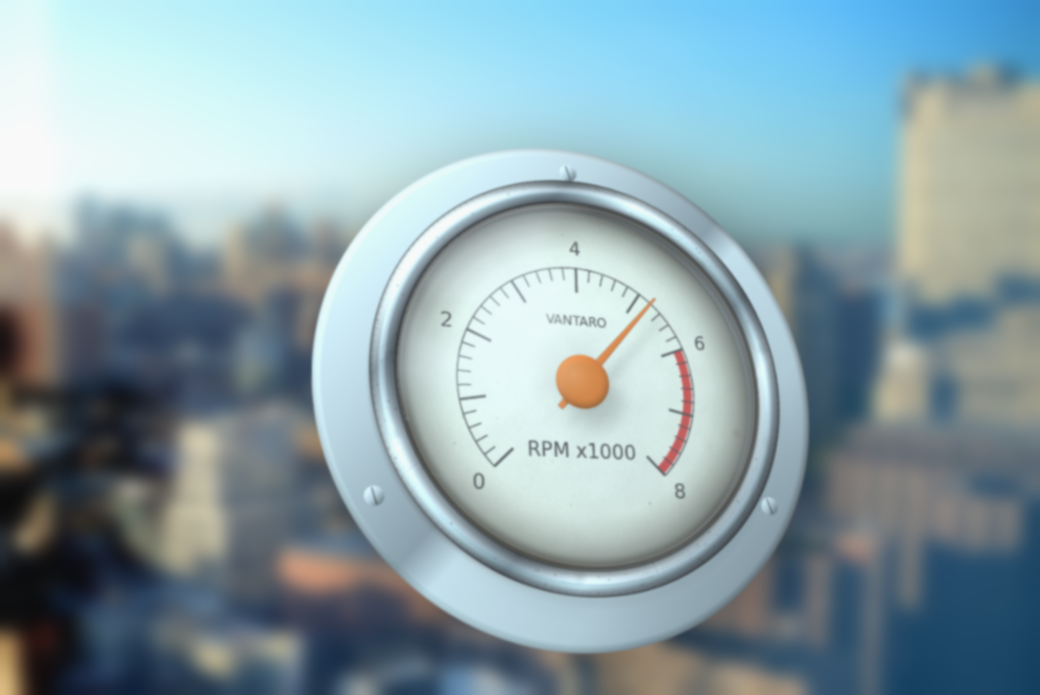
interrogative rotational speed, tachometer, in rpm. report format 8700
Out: 5200
